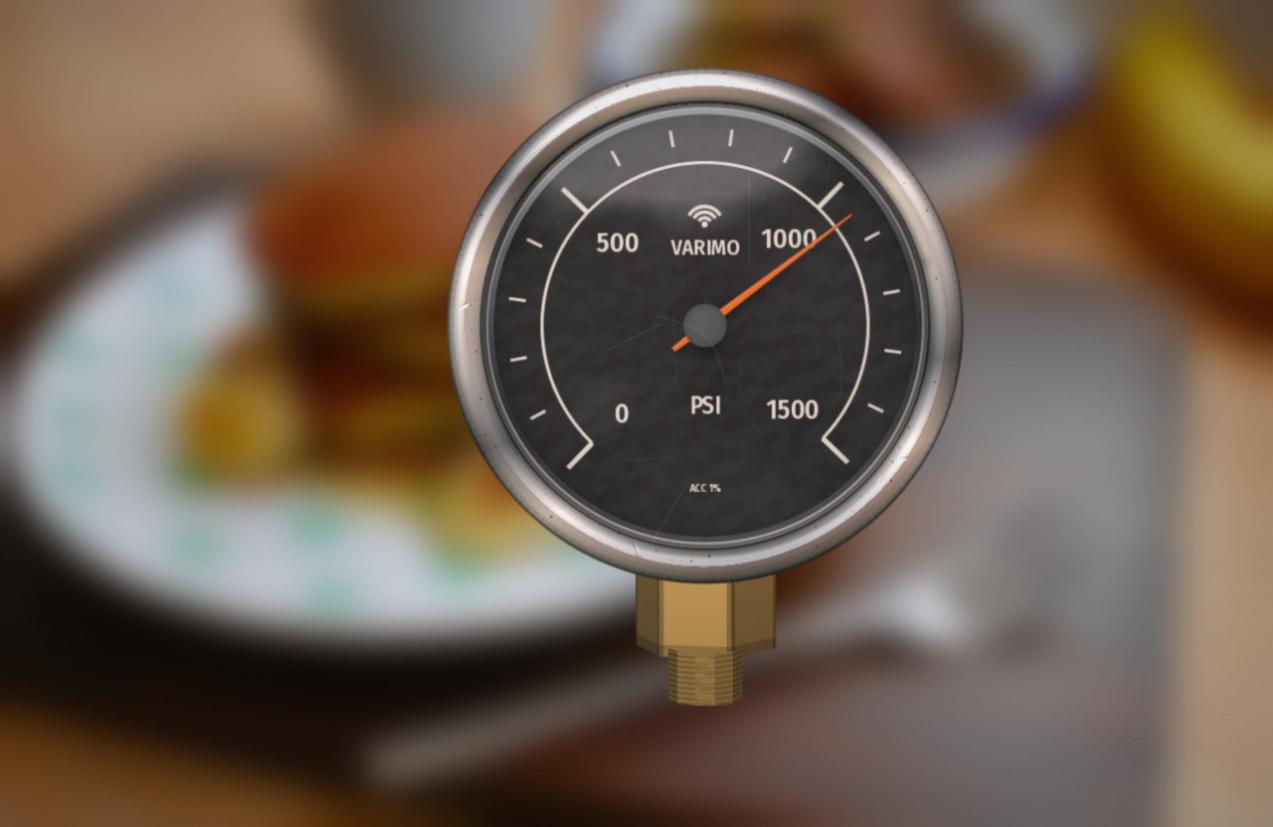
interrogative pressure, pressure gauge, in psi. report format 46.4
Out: 1050
